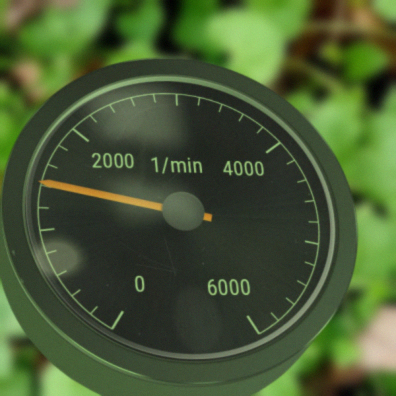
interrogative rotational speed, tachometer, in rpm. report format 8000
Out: 1400
